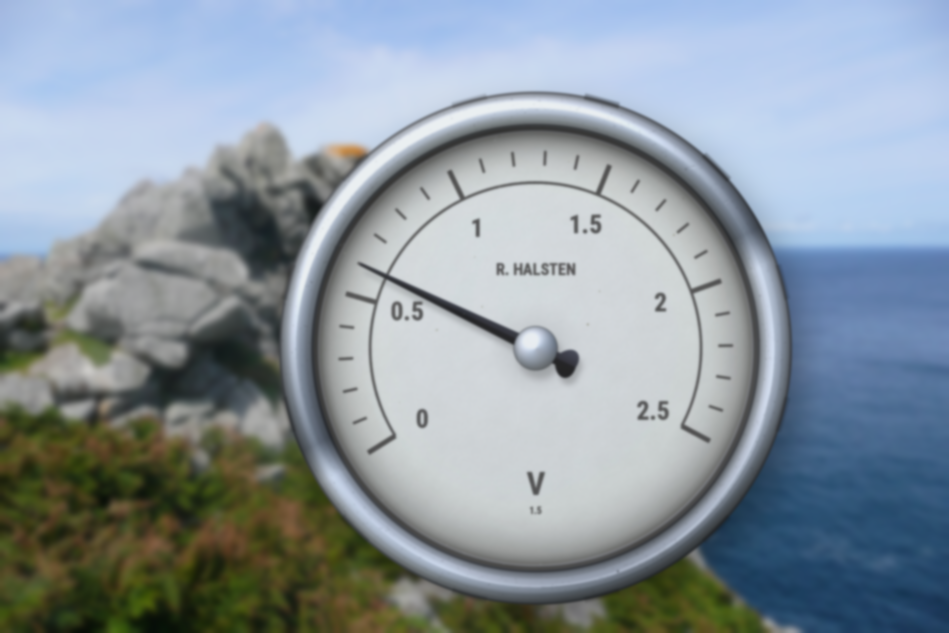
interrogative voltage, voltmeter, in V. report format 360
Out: 0.6
